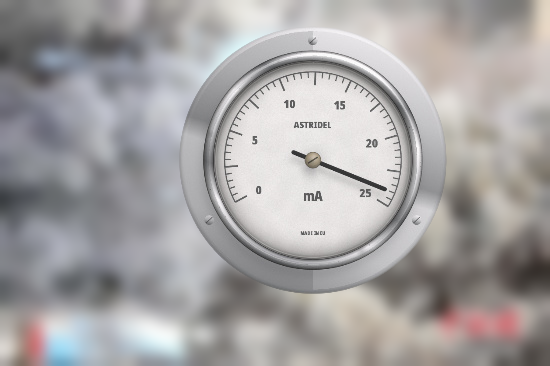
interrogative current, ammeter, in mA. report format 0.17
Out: 24
